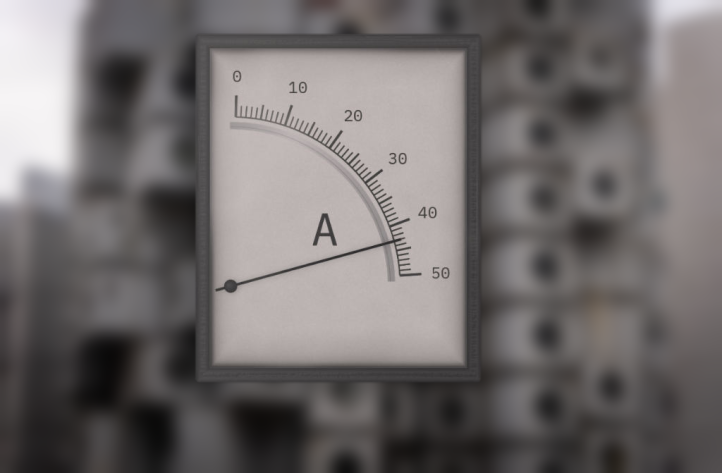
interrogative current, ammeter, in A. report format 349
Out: 43
